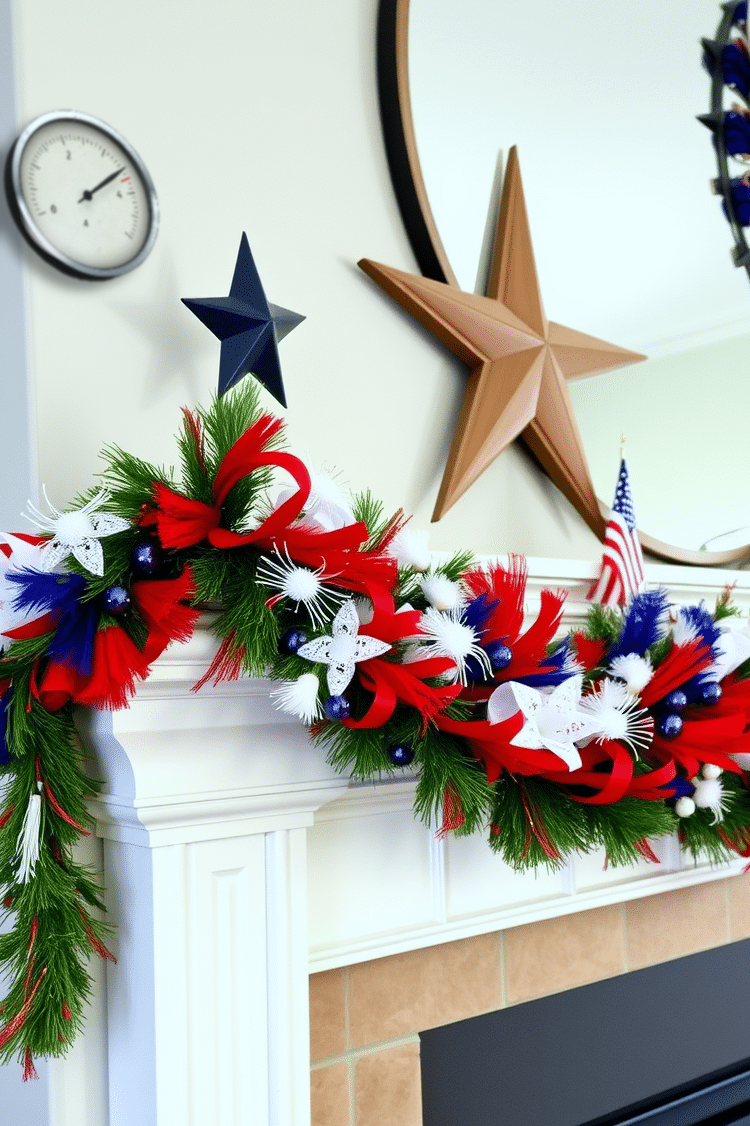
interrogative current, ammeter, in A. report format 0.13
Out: 3.5
